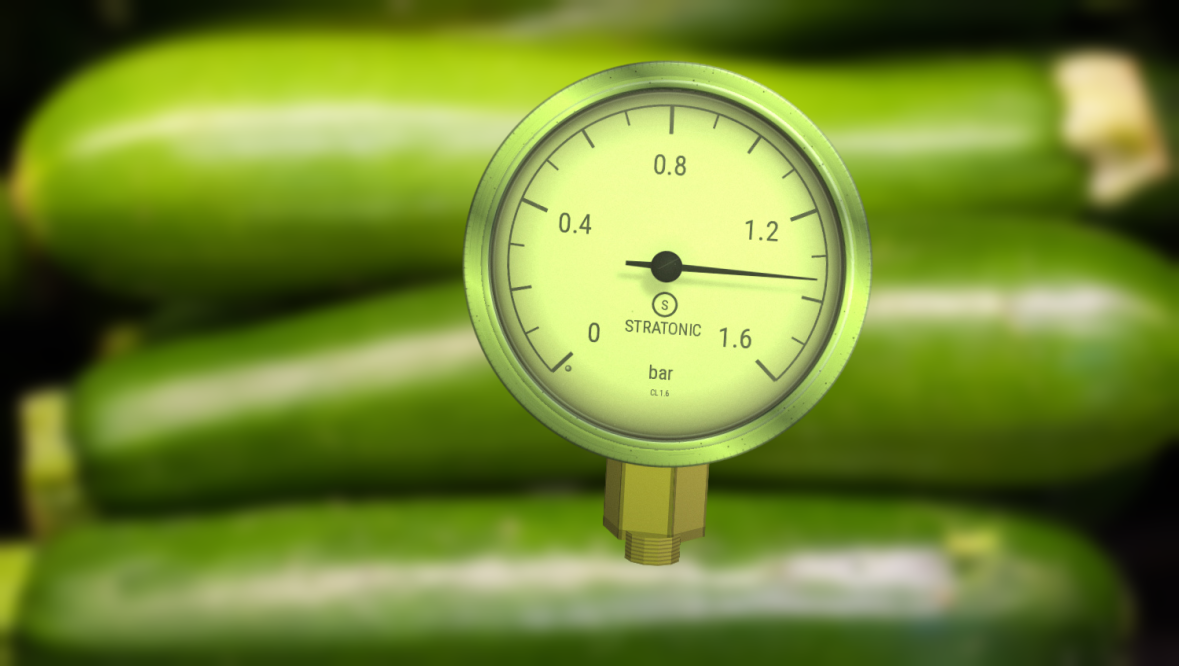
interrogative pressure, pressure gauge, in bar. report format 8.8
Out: 1.35
